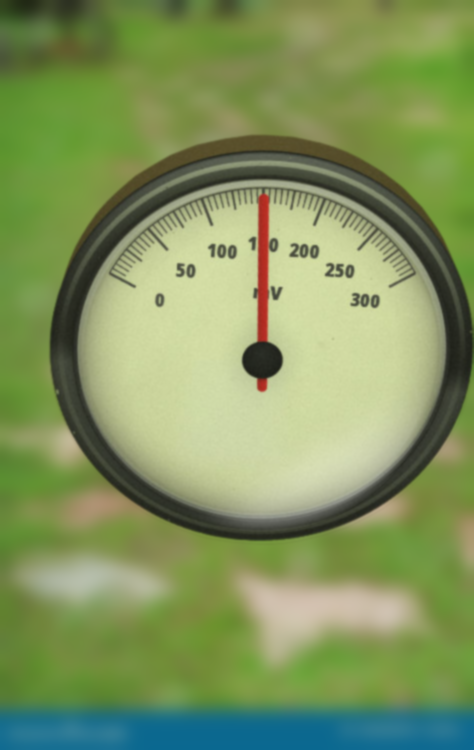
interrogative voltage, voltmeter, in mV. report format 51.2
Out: 150
